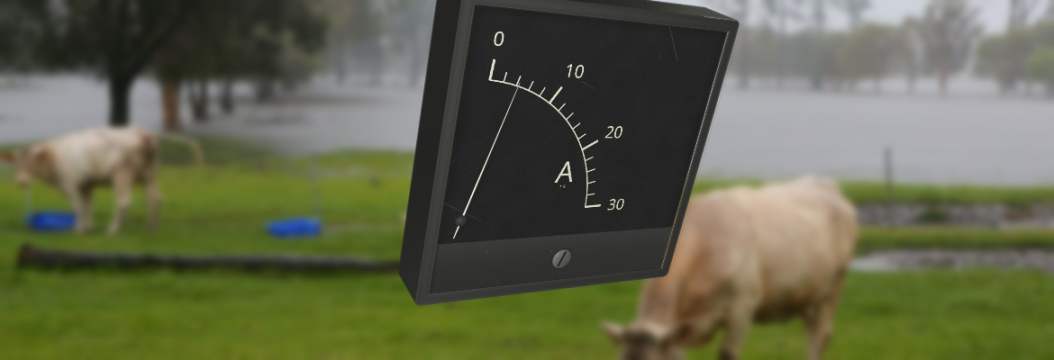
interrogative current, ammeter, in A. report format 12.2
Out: 4
